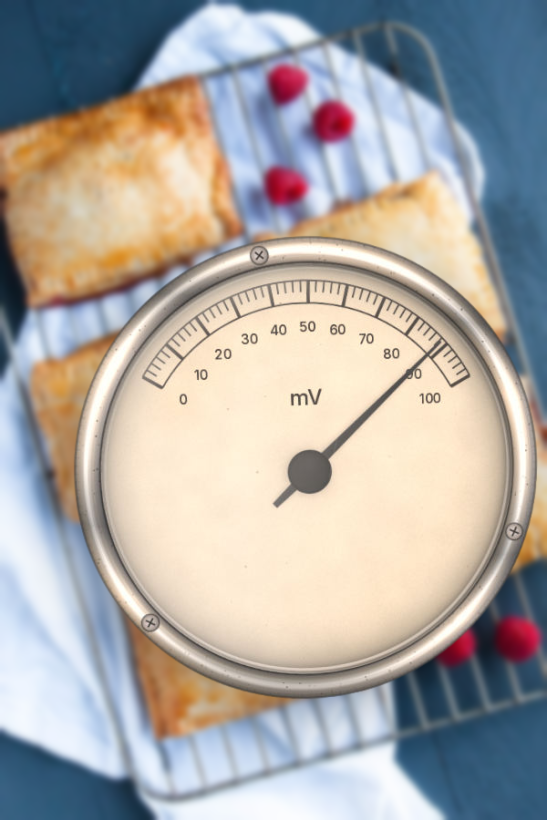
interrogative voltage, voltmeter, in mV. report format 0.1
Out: 88
